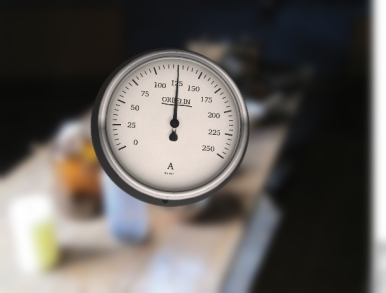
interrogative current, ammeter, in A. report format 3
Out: 125
